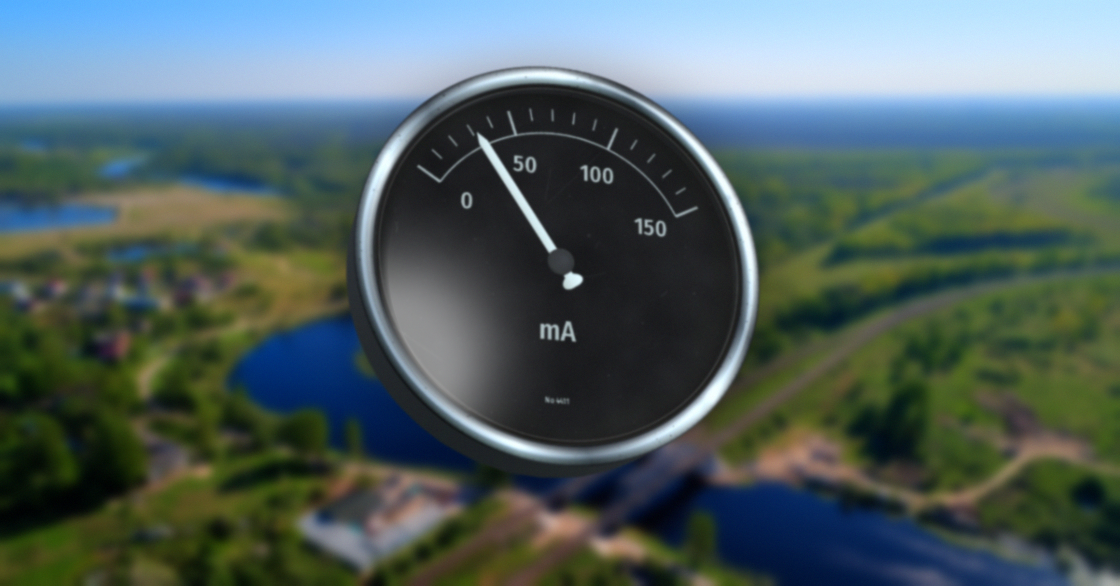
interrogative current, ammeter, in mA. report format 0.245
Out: 30
